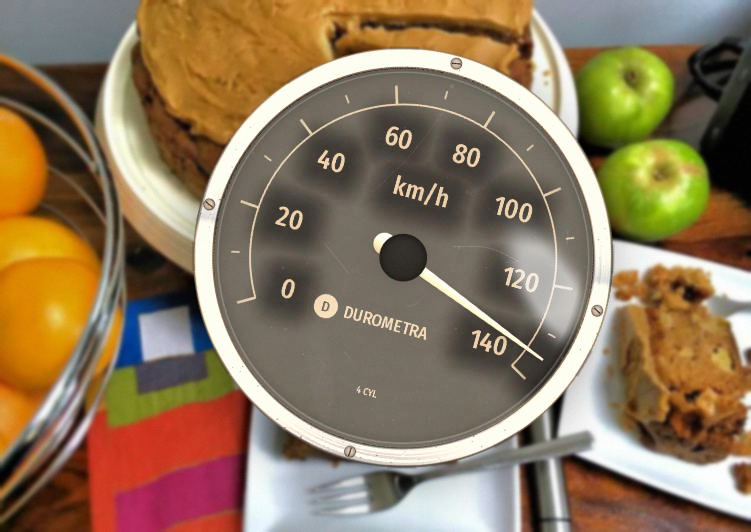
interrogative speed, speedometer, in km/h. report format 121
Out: 135
